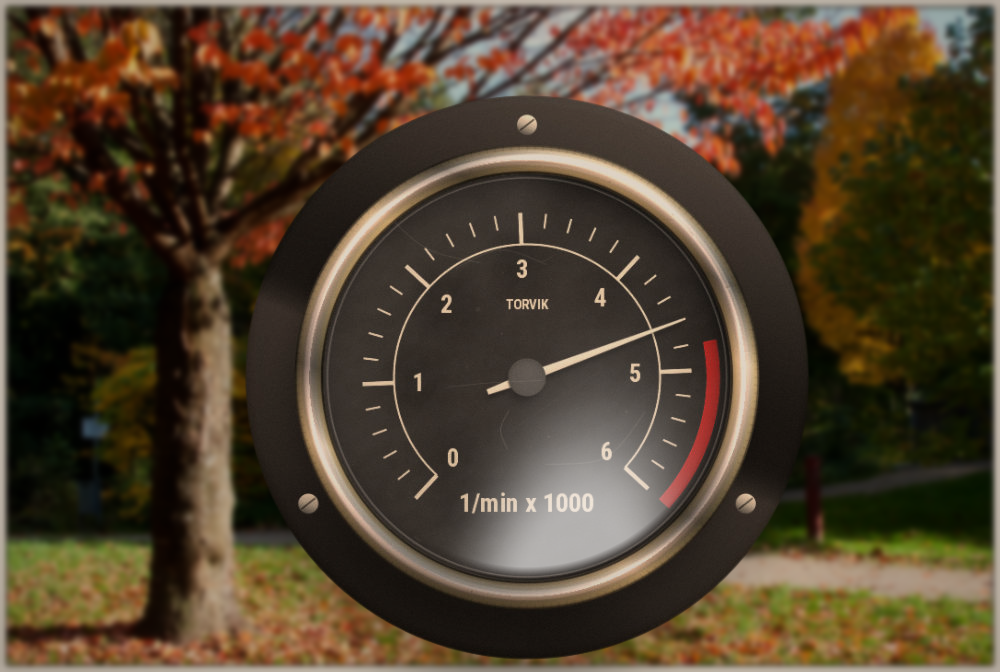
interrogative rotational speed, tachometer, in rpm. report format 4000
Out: 4600
